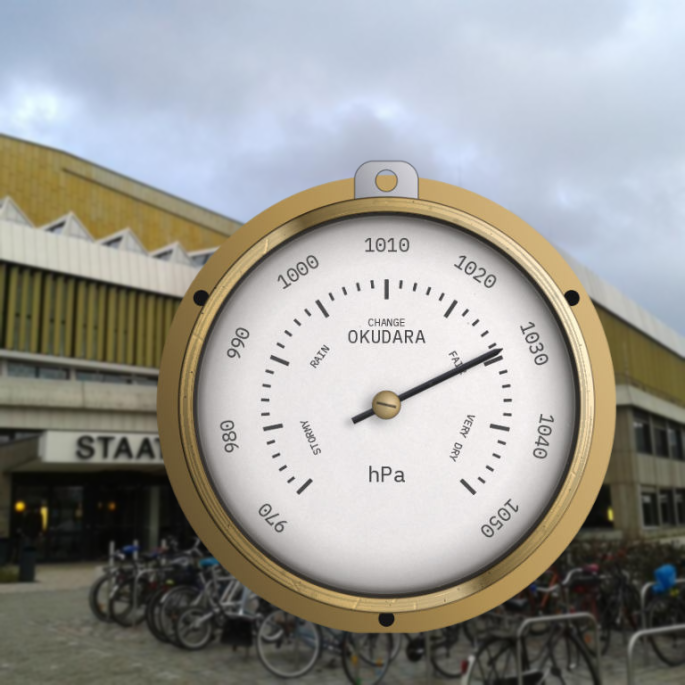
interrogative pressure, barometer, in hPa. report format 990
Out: 1029
